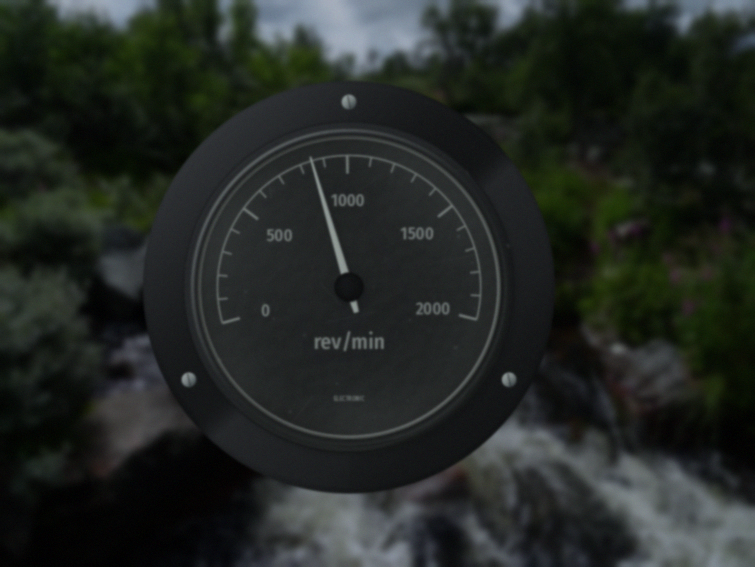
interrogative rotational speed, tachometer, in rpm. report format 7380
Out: 850
